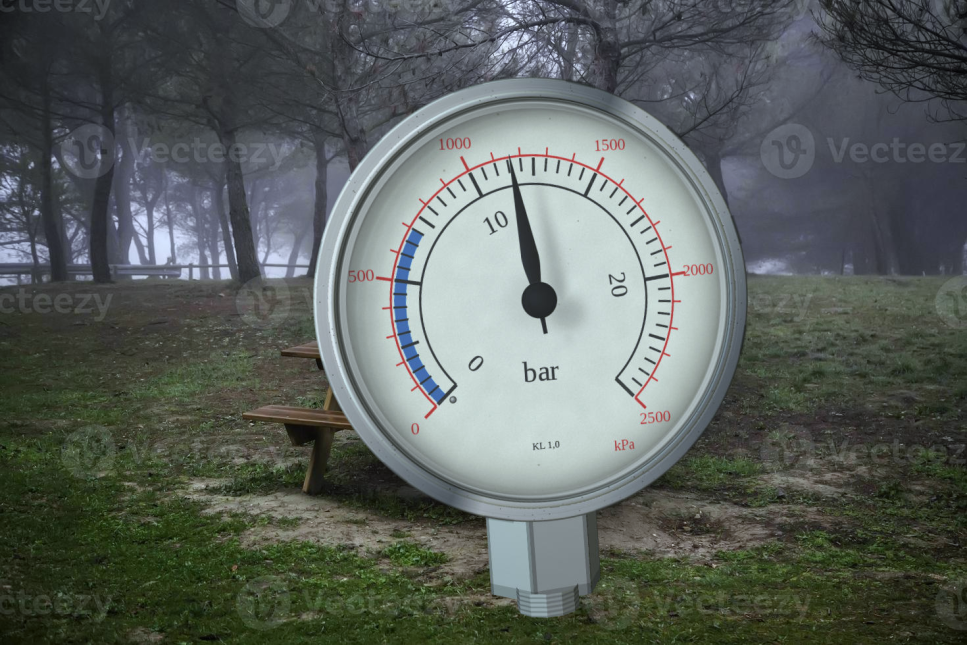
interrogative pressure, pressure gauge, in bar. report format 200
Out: 11.5
